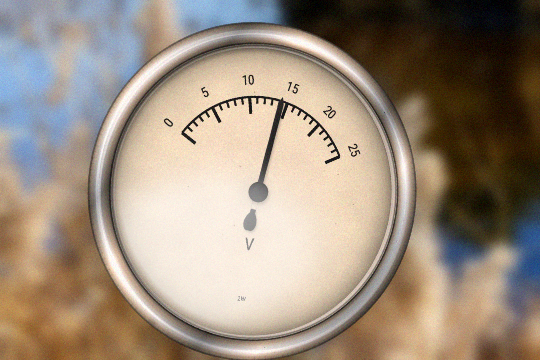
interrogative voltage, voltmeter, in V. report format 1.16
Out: 14
